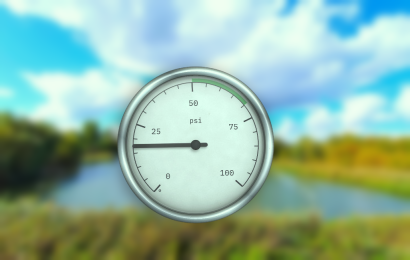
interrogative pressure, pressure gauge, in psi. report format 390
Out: 17.5
